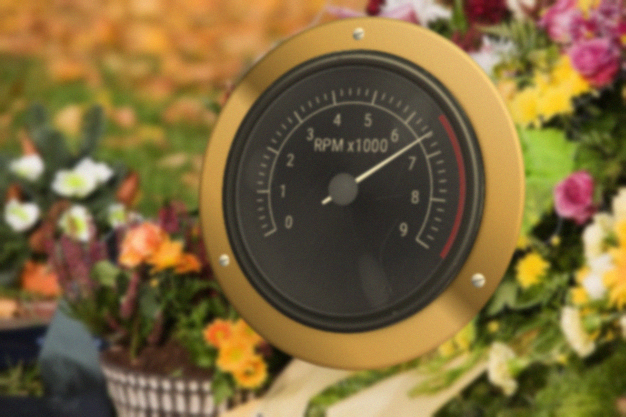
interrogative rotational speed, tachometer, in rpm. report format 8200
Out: 6600
